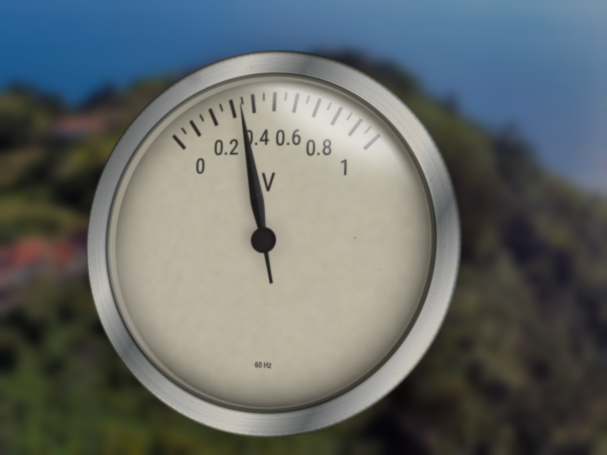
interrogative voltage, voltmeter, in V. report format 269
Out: 0.35
